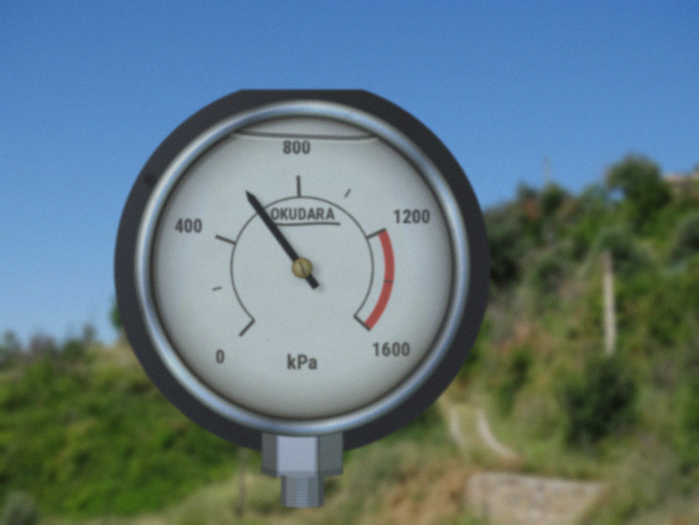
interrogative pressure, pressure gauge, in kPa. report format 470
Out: 600
